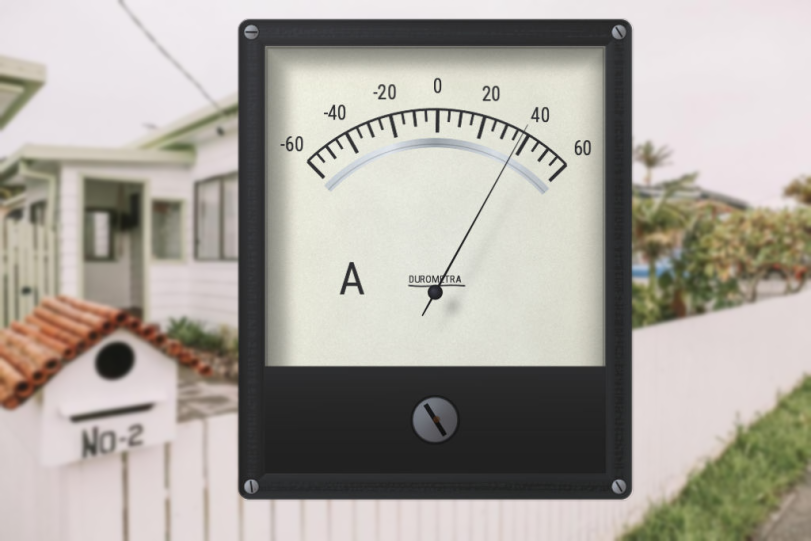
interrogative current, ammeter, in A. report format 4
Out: 37.5
